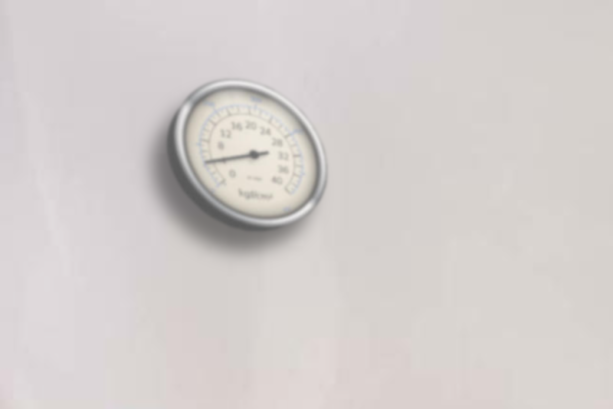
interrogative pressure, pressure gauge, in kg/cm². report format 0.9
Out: 4
